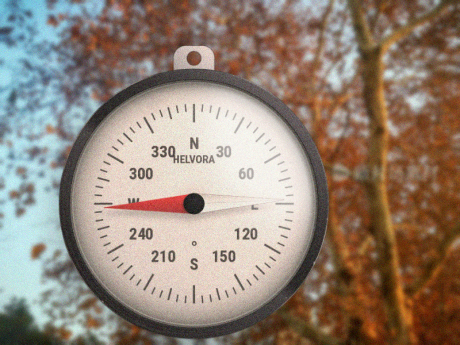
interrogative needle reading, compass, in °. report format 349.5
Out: 267.5
